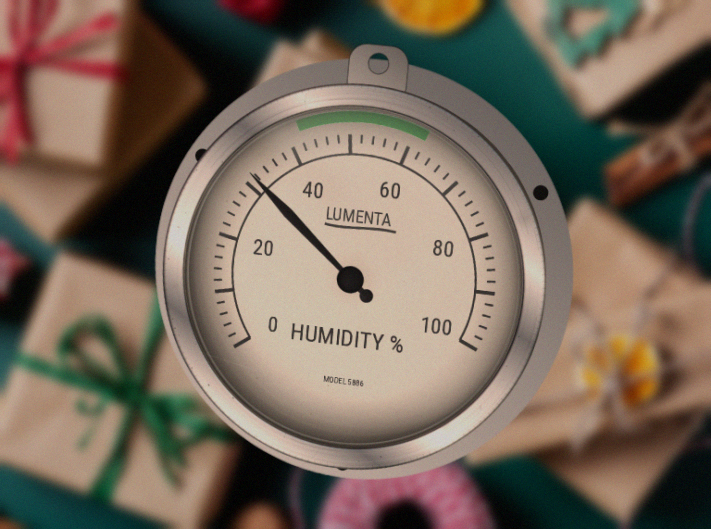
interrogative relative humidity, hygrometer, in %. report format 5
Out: 32
